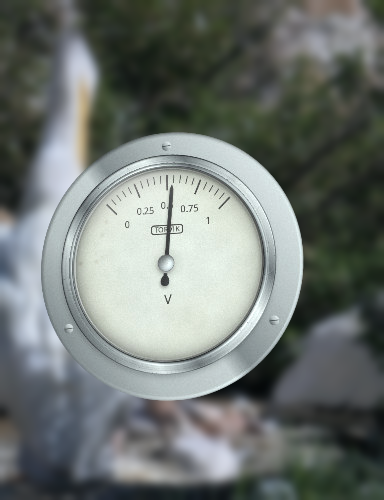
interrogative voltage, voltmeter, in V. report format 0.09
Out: 0.55
